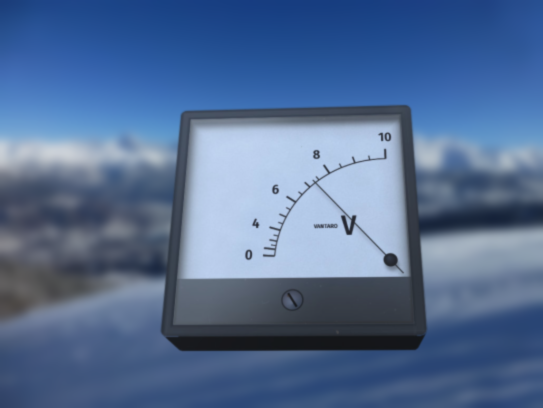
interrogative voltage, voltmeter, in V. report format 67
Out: 7.25
